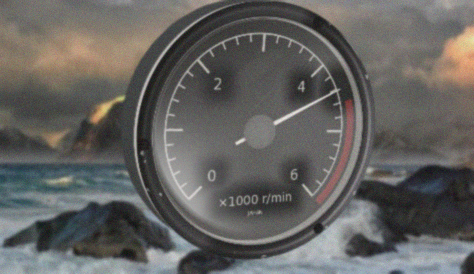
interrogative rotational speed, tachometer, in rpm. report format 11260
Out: 4400
